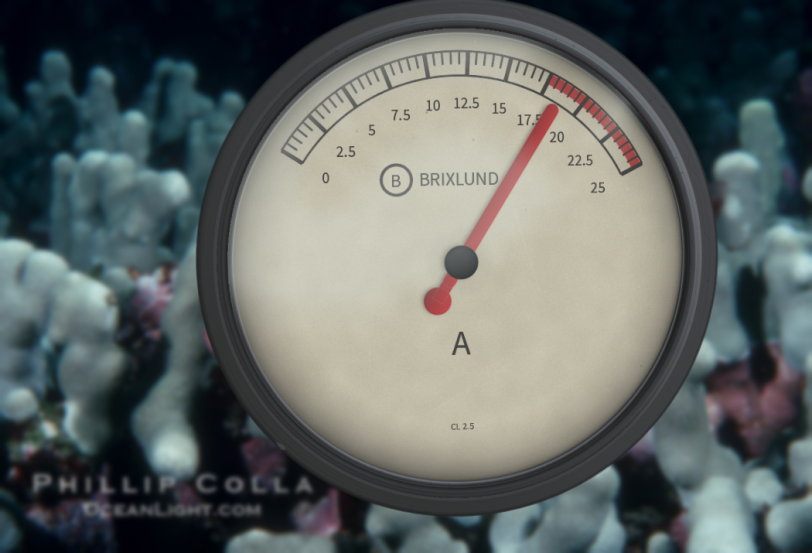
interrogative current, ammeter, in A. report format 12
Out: 18.5
